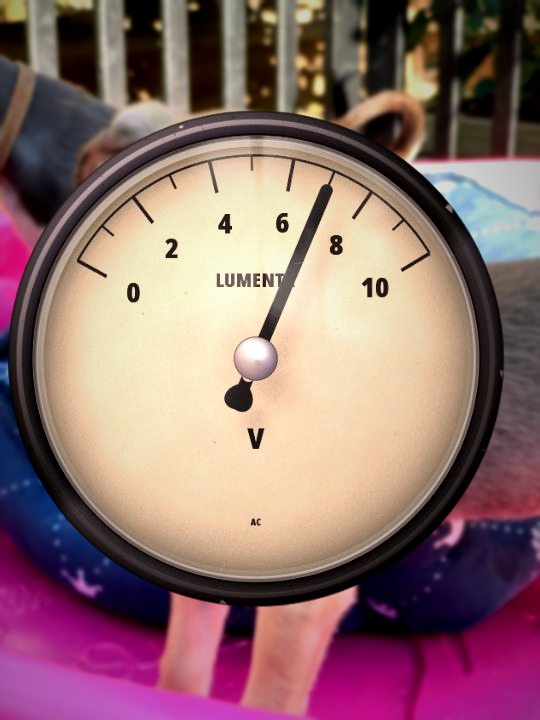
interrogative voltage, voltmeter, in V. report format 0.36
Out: 7
